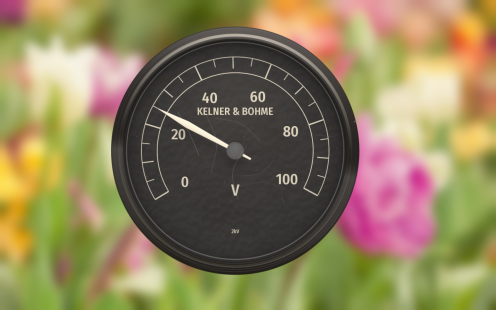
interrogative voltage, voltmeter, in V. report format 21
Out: 25
